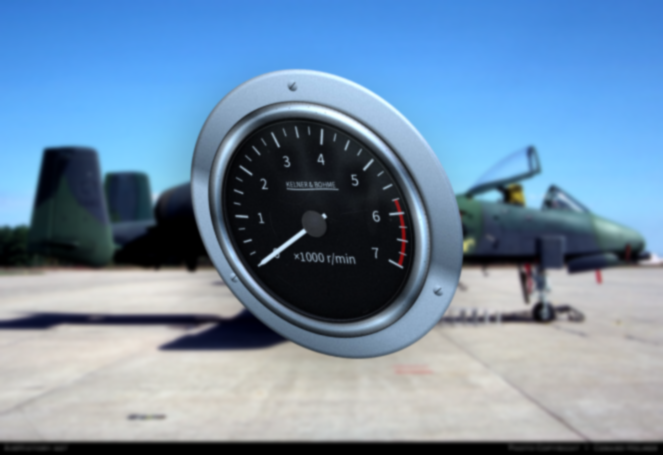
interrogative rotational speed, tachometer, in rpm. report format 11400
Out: 0
